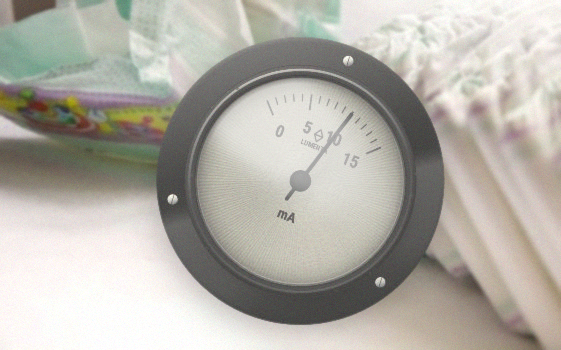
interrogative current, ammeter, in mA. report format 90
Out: 10
